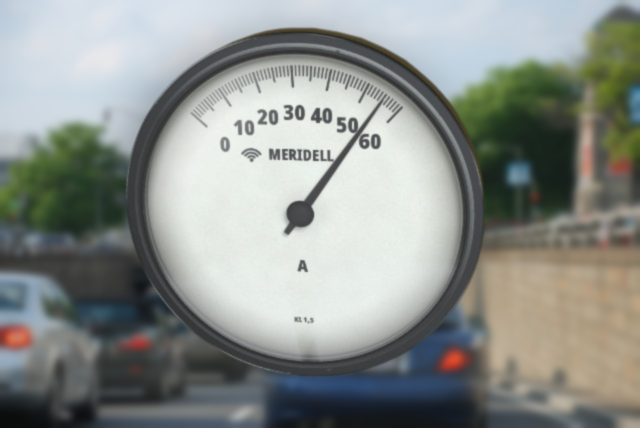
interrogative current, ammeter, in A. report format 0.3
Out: 55
